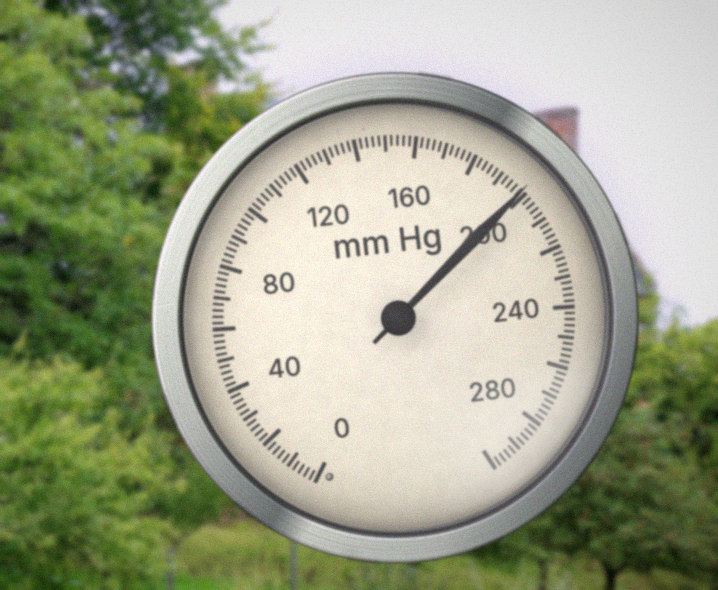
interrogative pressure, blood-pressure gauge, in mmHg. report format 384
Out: 198
